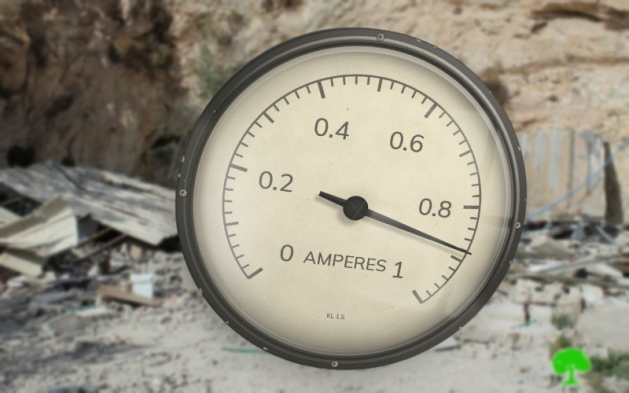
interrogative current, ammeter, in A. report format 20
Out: 0.88
